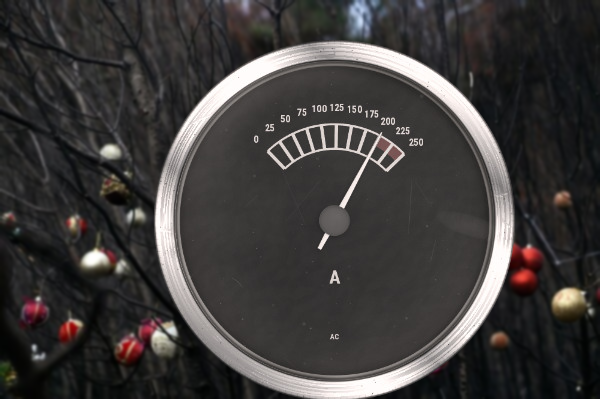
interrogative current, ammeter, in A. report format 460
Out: 200
